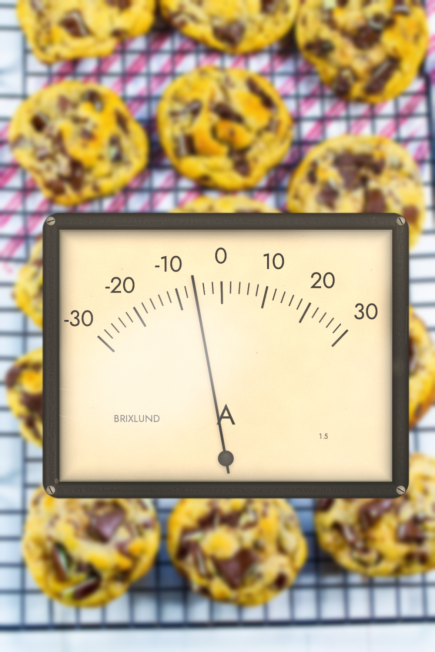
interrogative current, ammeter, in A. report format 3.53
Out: -6
